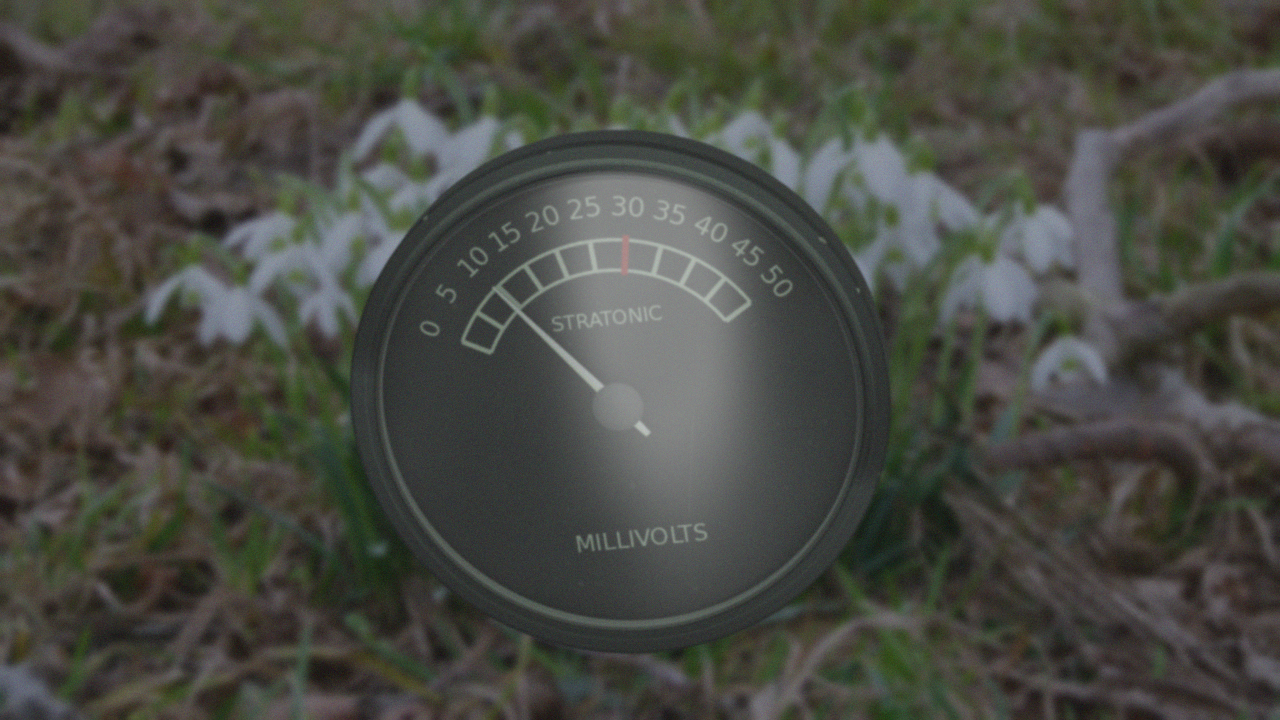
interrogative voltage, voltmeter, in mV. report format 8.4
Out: 10
